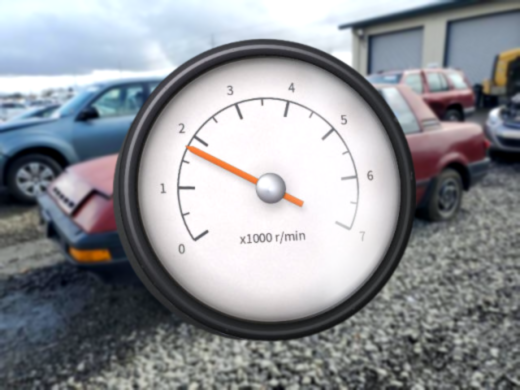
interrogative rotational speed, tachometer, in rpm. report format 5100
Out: 1750
